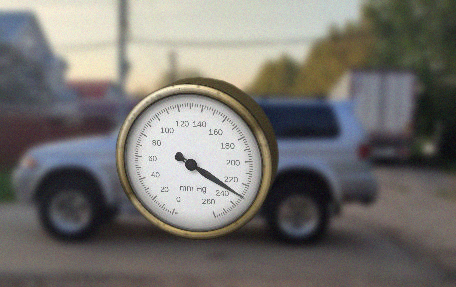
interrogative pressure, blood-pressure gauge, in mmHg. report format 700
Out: 230
